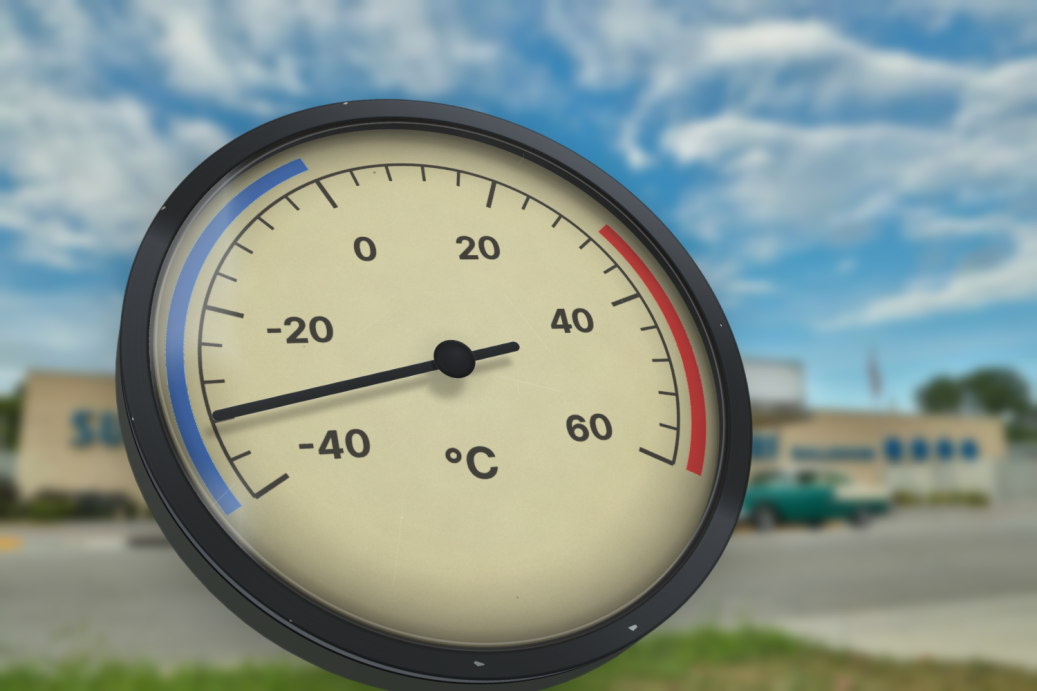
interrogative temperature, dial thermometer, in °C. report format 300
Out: -32
